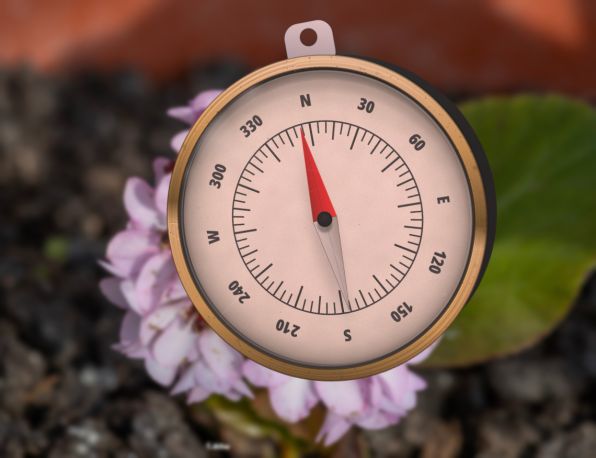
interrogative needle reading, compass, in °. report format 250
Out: 355
